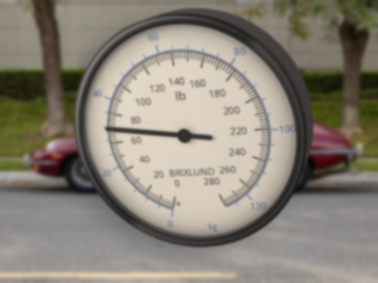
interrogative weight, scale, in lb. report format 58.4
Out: 70
